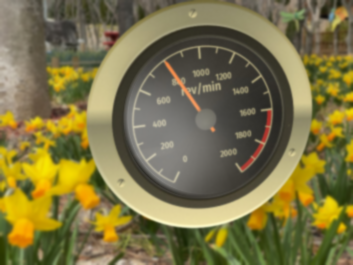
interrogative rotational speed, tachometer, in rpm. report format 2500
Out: 800
